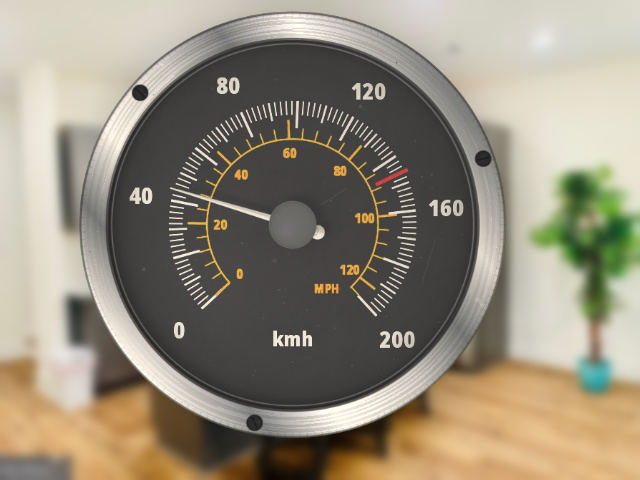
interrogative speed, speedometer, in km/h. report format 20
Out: 44
